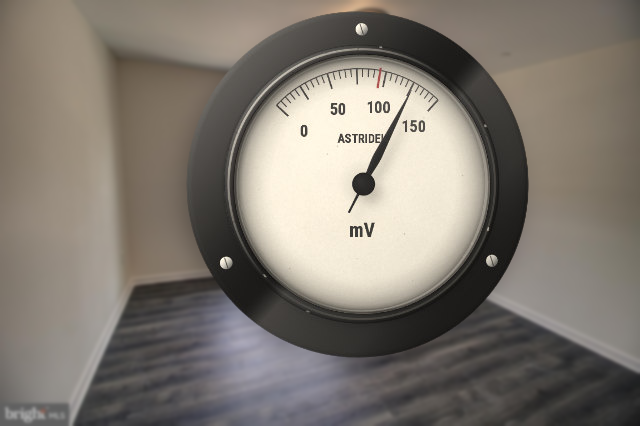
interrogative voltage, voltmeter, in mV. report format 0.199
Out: 125
